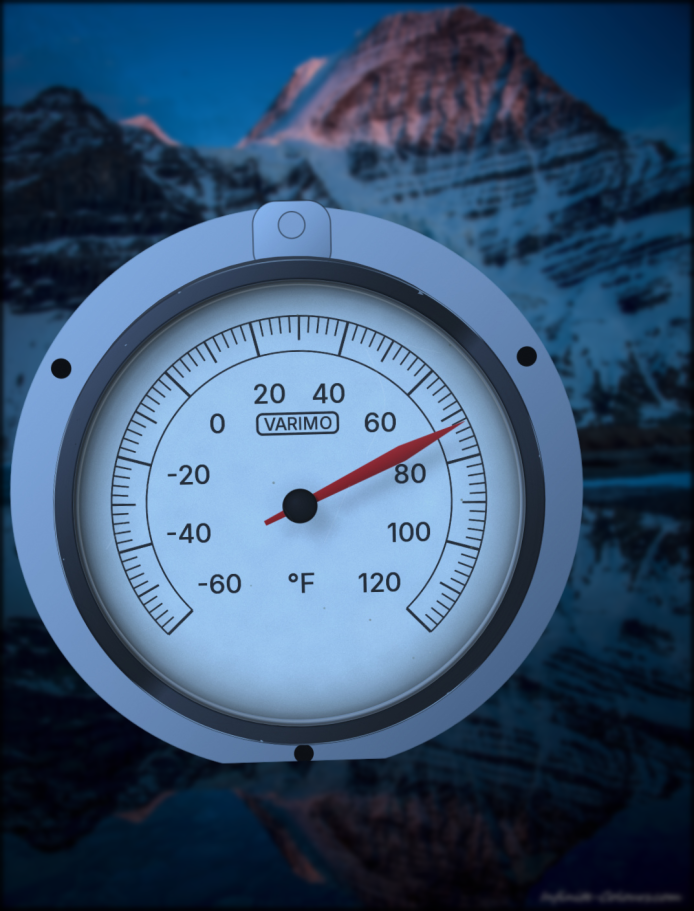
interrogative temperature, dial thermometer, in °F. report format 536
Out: 72
